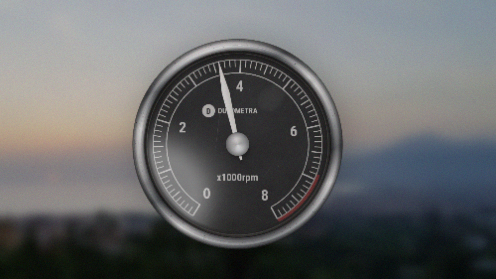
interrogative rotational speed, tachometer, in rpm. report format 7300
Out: 3600
